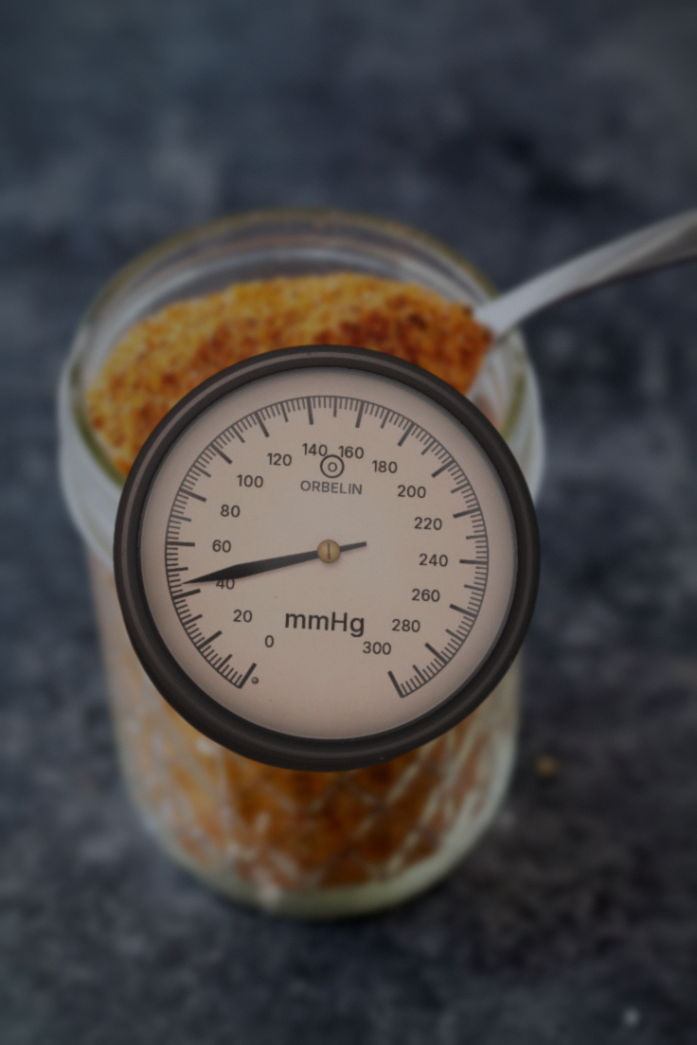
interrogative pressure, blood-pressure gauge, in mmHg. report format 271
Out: 44
